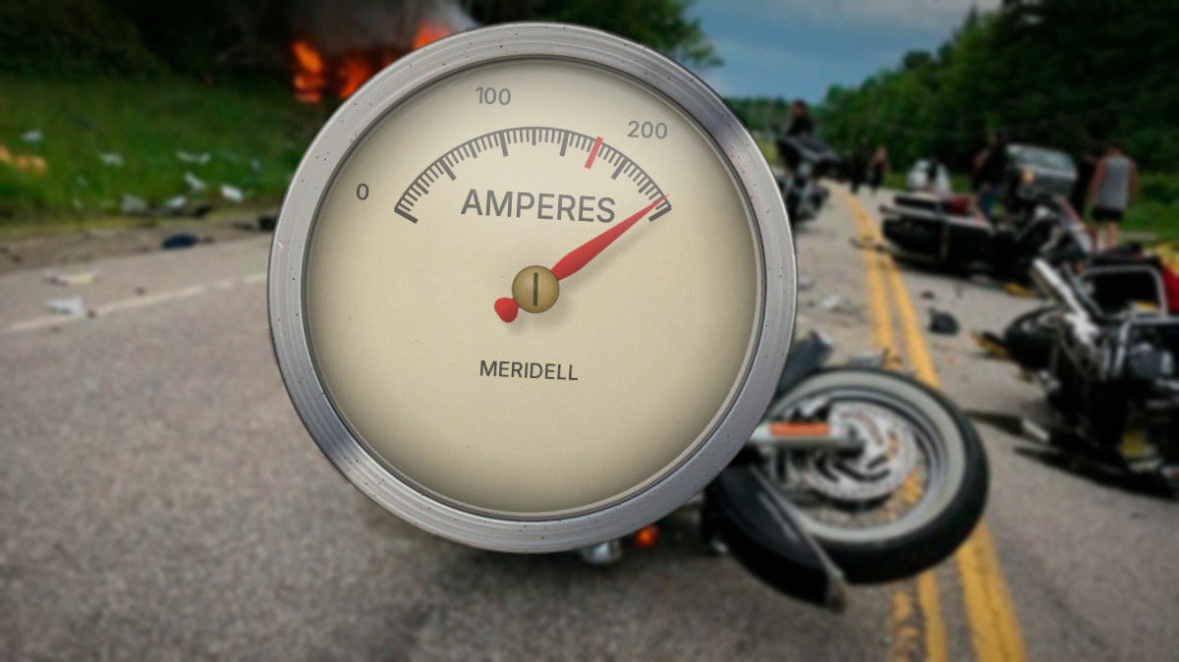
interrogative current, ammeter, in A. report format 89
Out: 240
